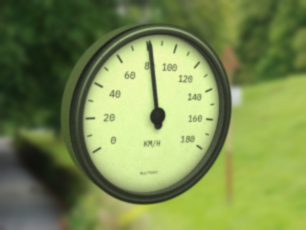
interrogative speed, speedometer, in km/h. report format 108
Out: 80
